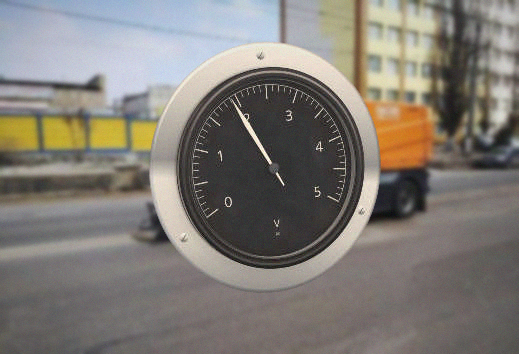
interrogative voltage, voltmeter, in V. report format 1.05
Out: 1.9
